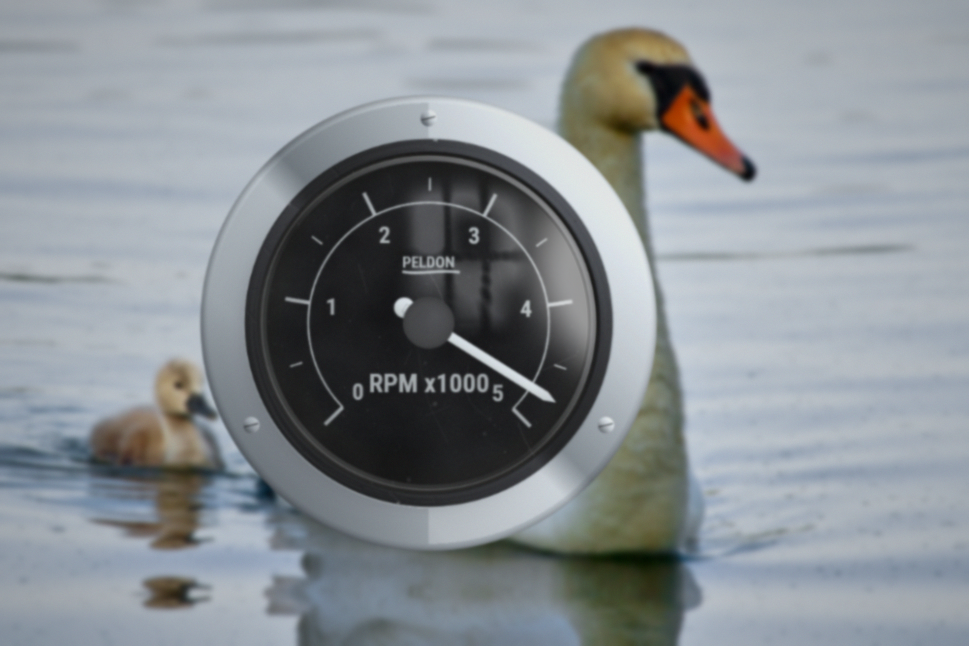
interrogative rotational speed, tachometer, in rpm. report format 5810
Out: 4750
